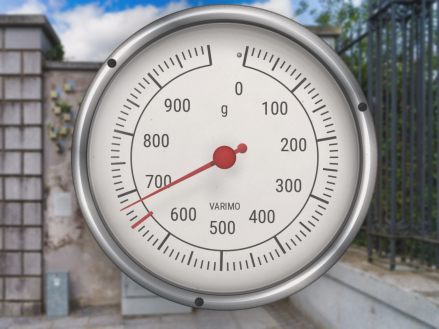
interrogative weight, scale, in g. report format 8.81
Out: 680
